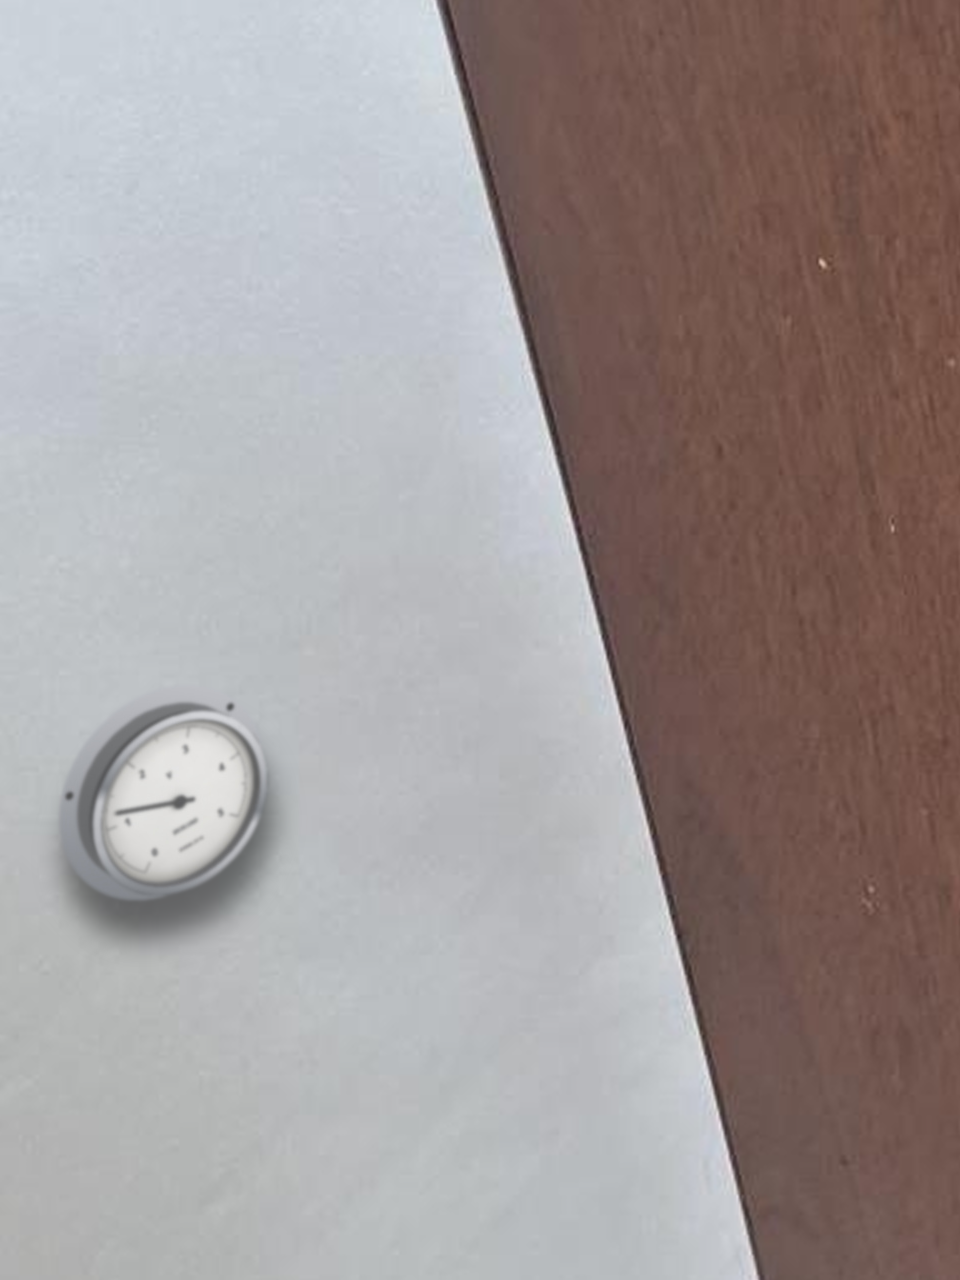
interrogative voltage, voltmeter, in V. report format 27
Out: 1.25
